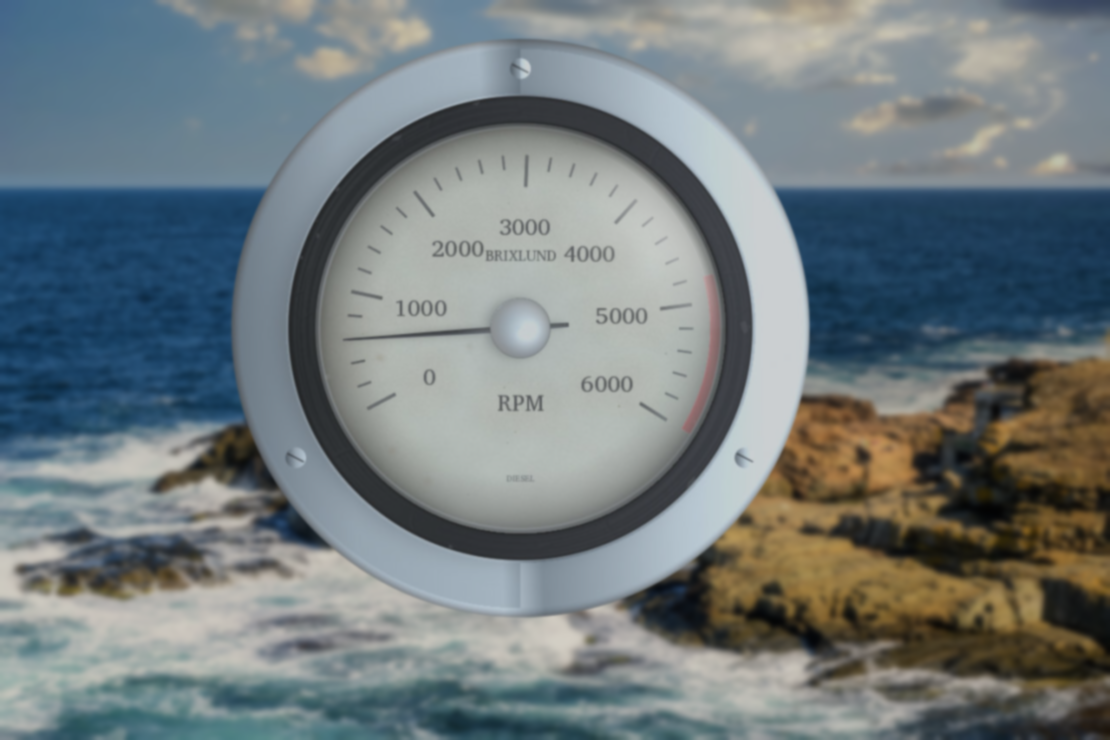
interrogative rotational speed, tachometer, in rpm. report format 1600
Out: 600
